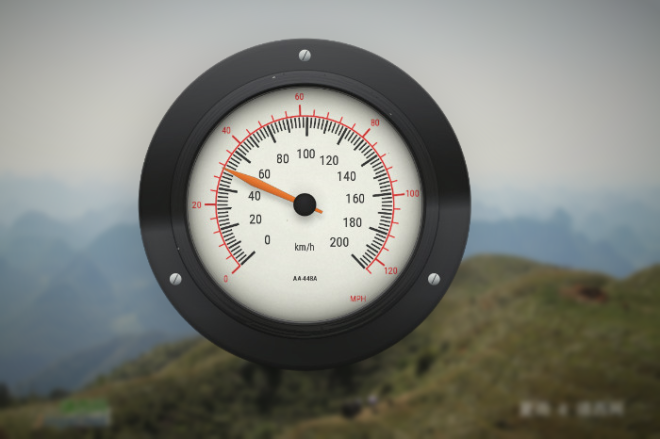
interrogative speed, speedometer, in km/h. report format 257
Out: 50
